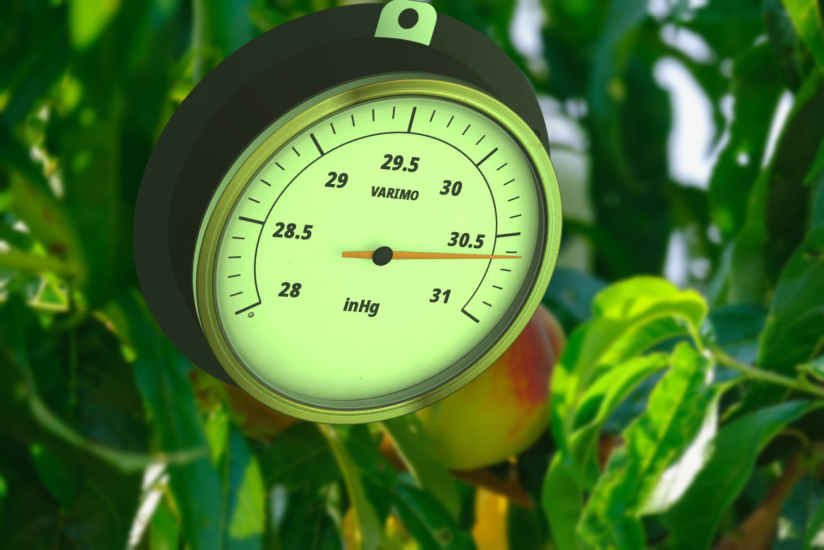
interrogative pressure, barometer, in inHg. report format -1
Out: 30.6
